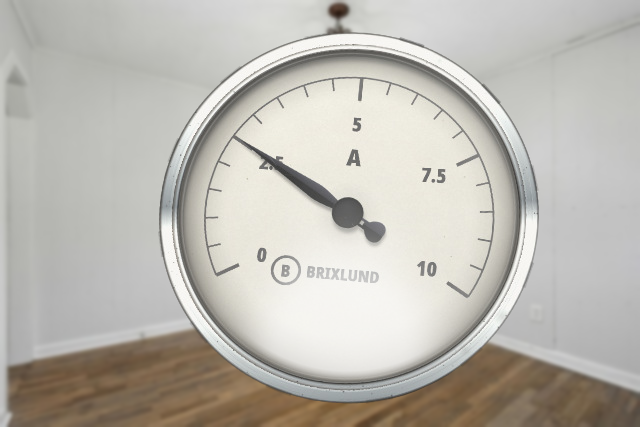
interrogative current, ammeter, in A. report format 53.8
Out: 2.5
